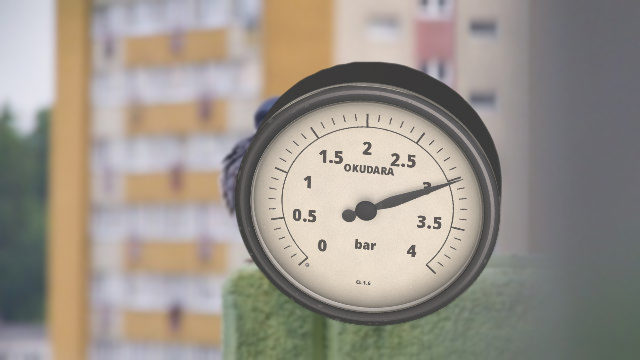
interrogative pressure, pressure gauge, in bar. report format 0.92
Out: 3
